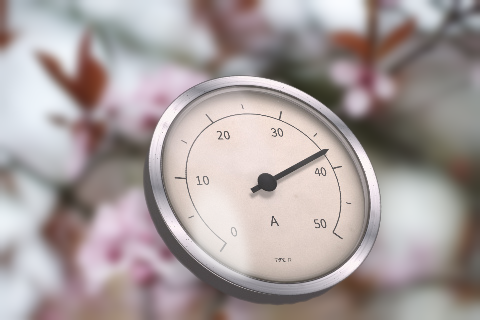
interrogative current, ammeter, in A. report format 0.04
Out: 37.5
